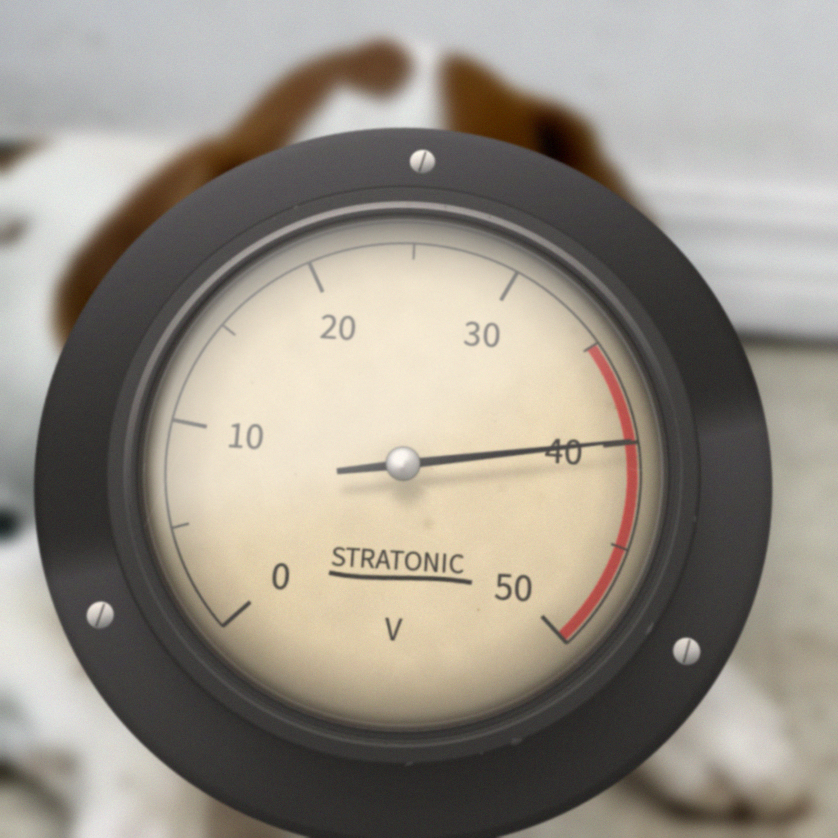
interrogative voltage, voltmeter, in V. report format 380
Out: 40
